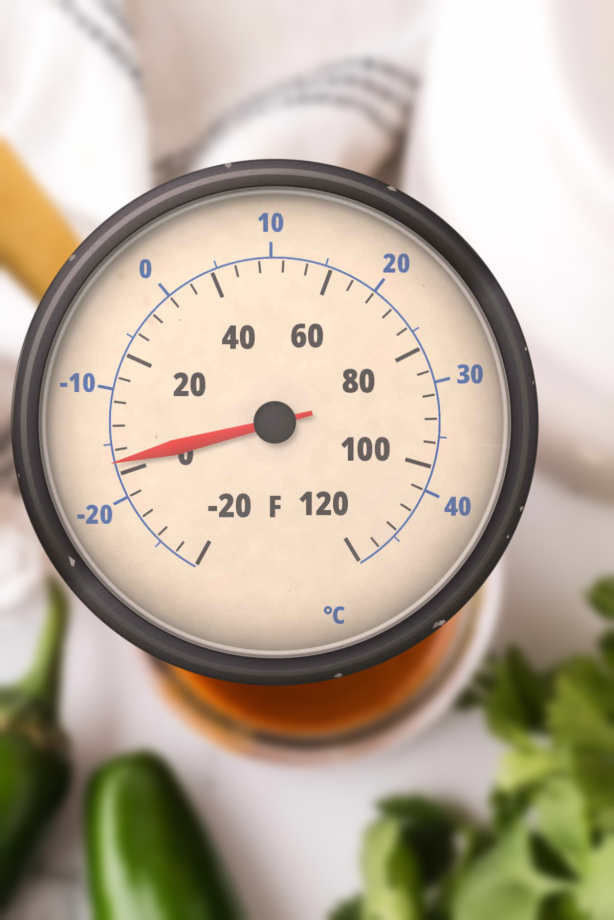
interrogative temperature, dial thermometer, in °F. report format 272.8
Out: 2
